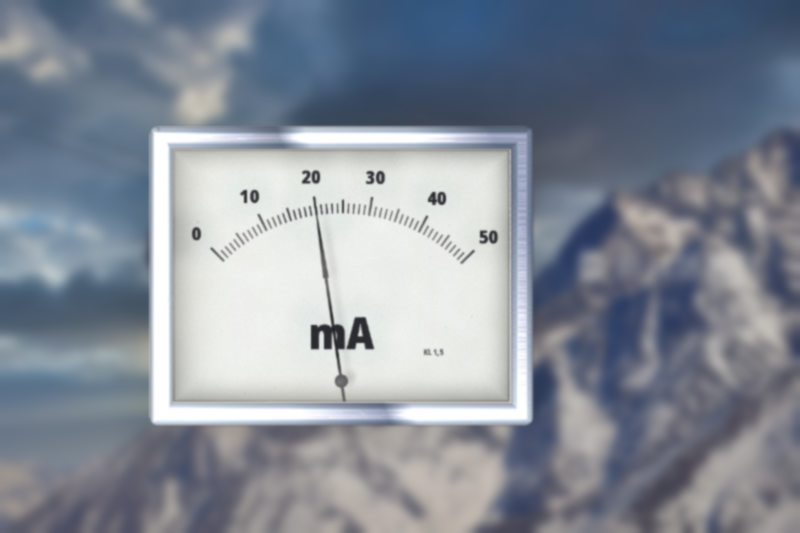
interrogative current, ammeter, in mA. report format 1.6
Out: 20
